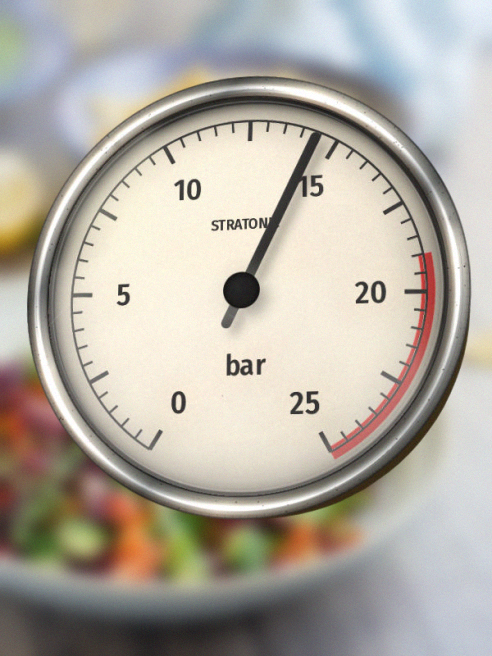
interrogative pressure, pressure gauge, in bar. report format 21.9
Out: 14.5
